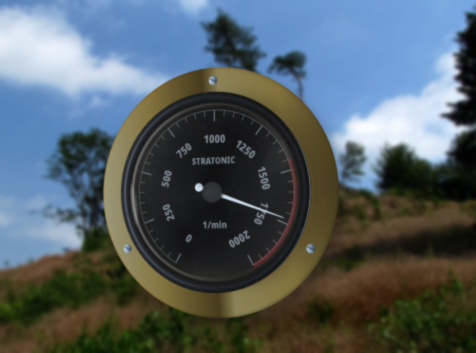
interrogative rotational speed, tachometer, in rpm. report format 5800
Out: 1725
